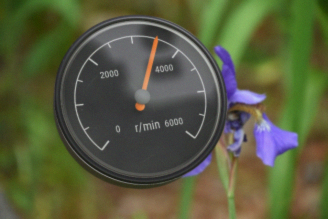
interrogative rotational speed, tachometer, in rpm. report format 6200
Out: 3500
